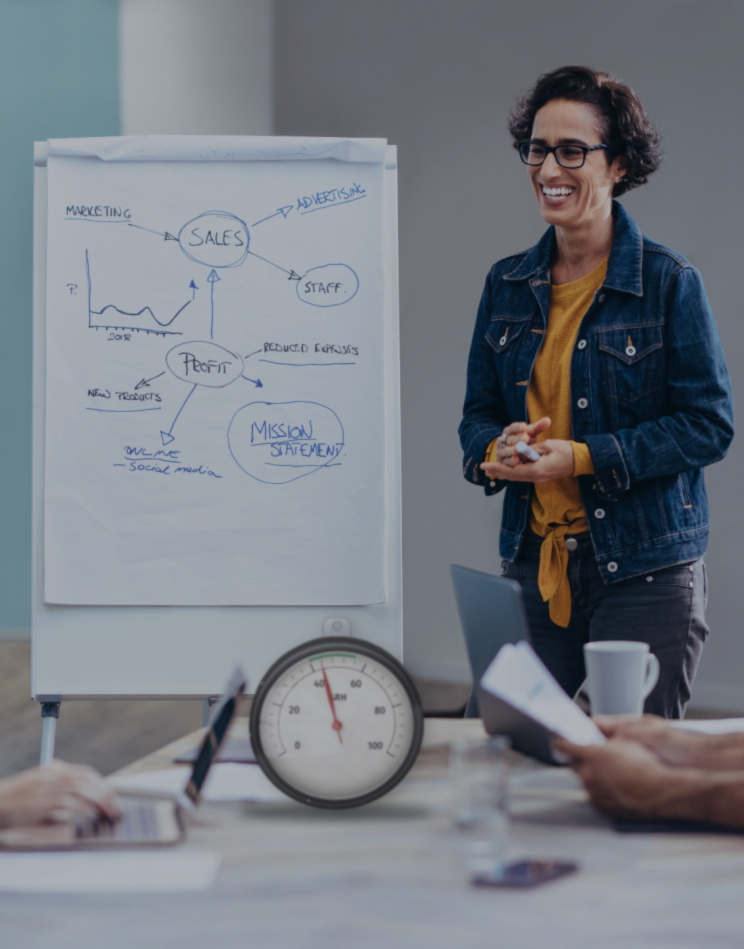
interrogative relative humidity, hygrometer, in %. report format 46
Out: 44
